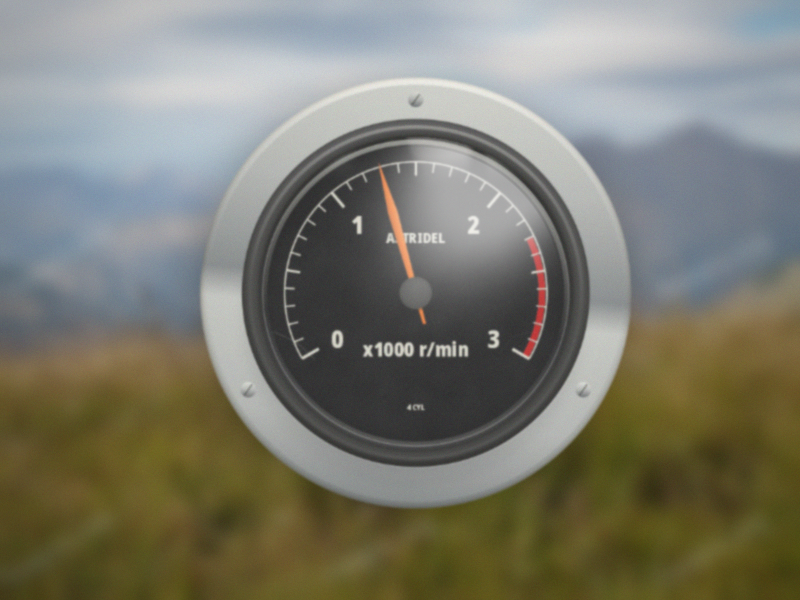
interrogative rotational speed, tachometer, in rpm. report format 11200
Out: 1300
